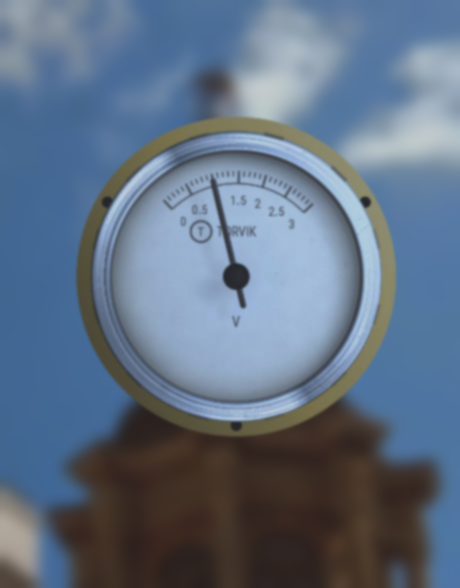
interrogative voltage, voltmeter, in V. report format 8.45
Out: 1
